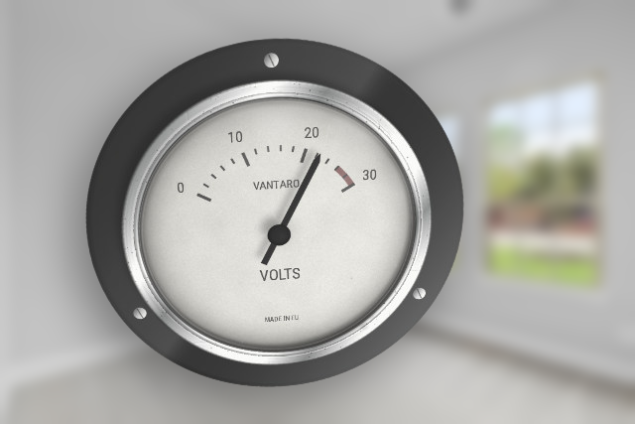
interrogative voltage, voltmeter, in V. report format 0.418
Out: 22
